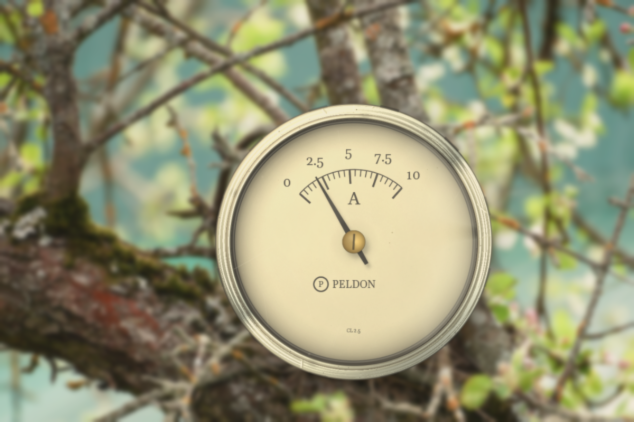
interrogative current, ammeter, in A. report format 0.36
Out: 2
